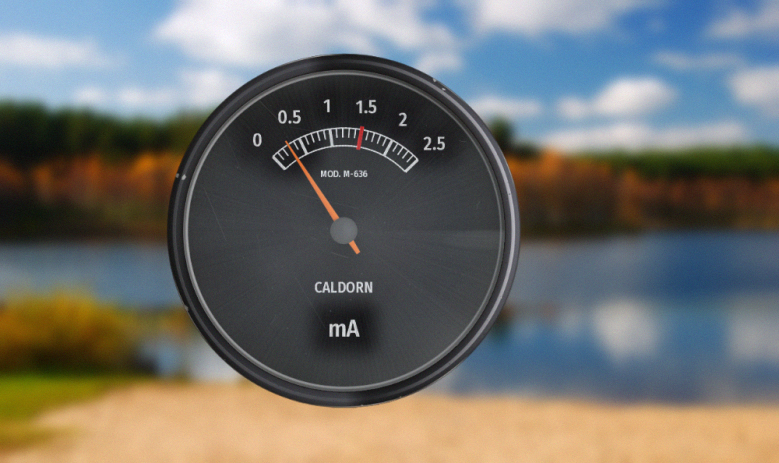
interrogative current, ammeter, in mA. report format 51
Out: 0.3
